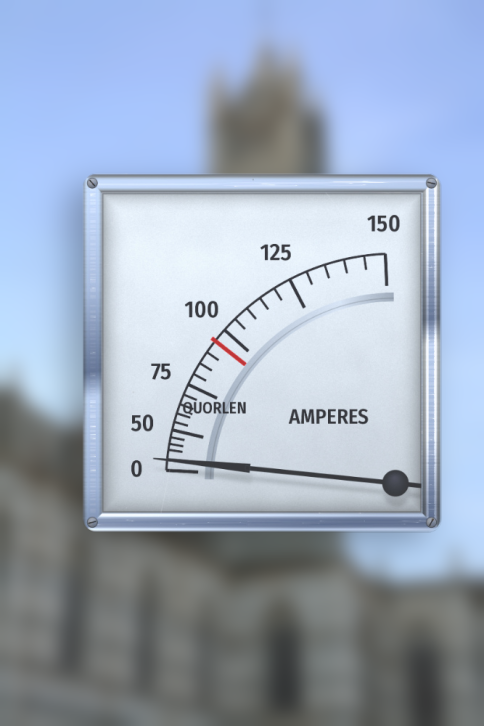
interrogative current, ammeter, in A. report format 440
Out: 25
